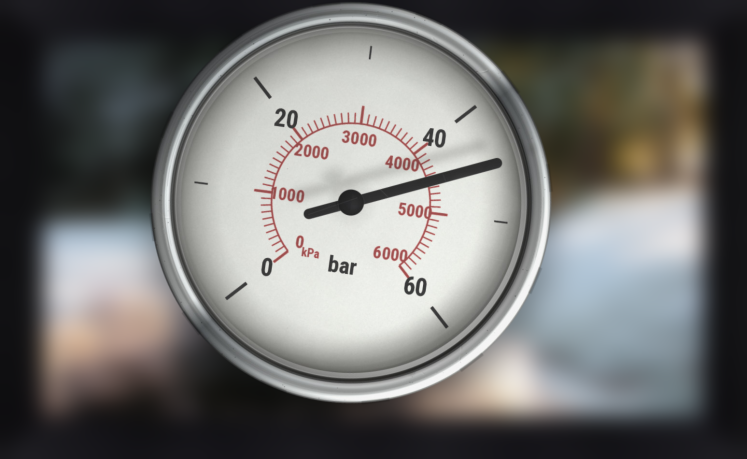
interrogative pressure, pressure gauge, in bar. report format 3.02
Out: 45
